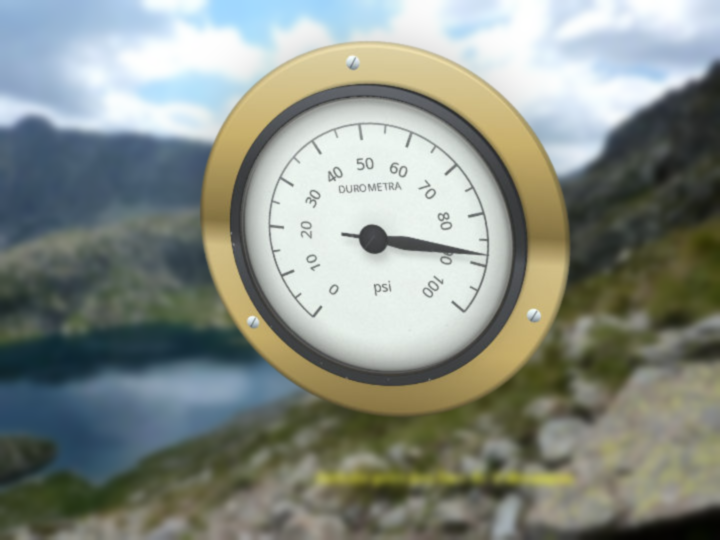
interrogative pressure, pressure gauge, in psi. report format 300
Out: 87.5
